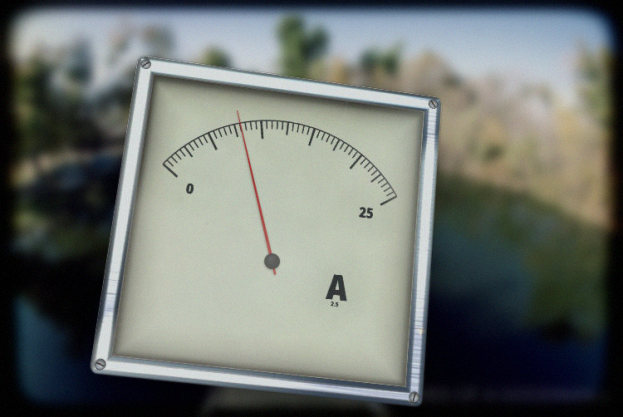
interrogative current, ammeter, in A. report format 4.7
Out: 8
